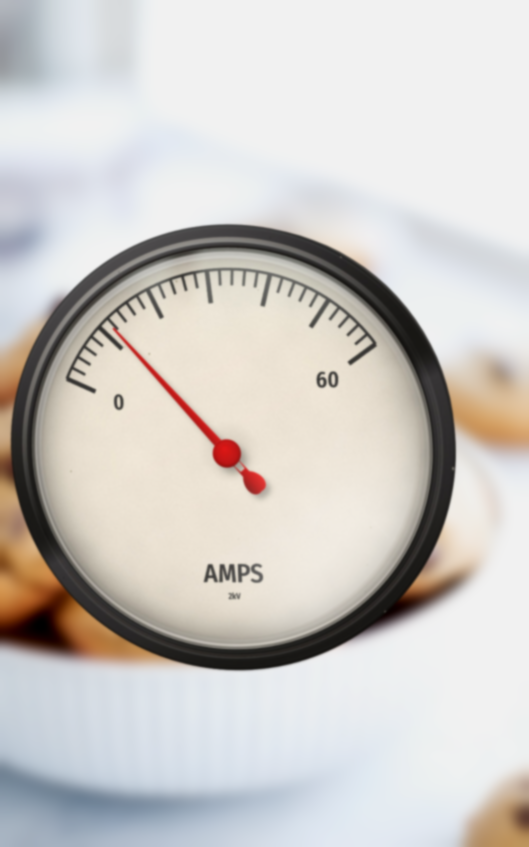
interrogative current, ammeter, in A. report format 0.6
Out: 12
